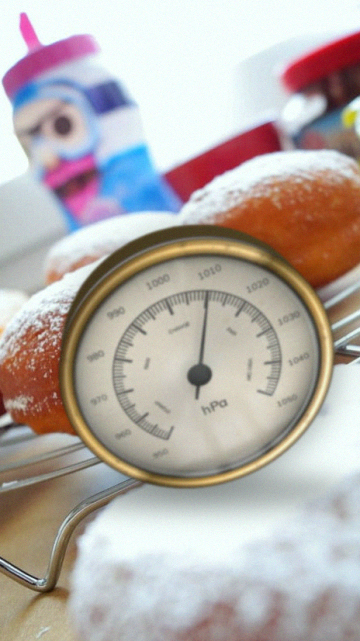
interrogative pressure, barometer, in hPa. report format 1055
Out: 1010
